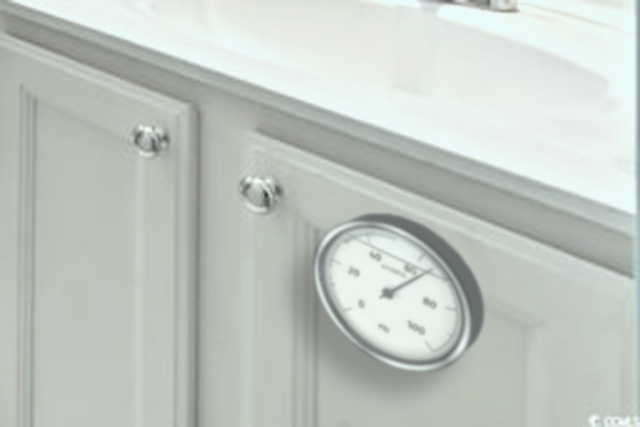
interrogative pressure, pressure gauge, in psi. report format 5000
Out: 65
